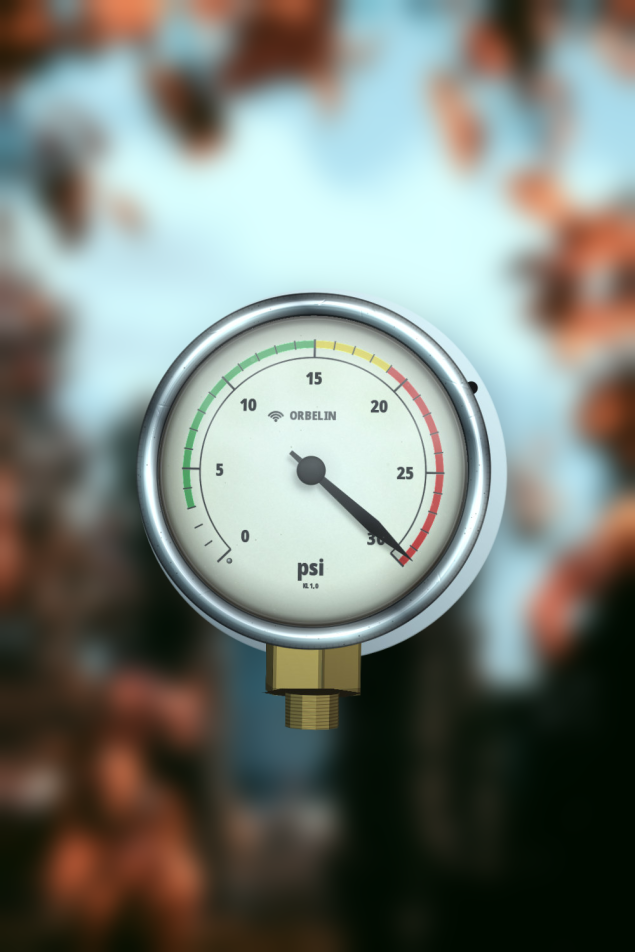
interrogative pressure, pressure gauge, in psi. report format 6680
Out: 29.5
